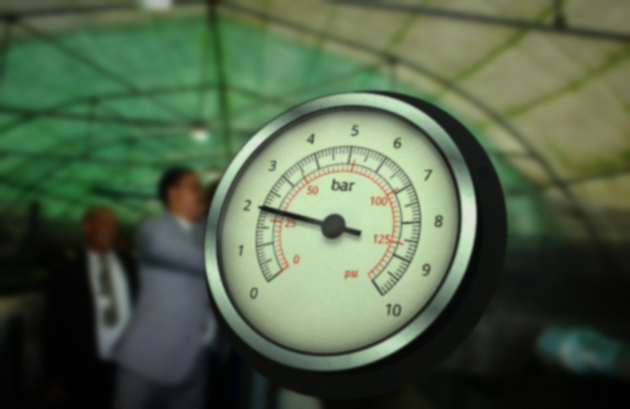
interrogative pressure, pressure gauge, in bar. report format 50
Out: 2
